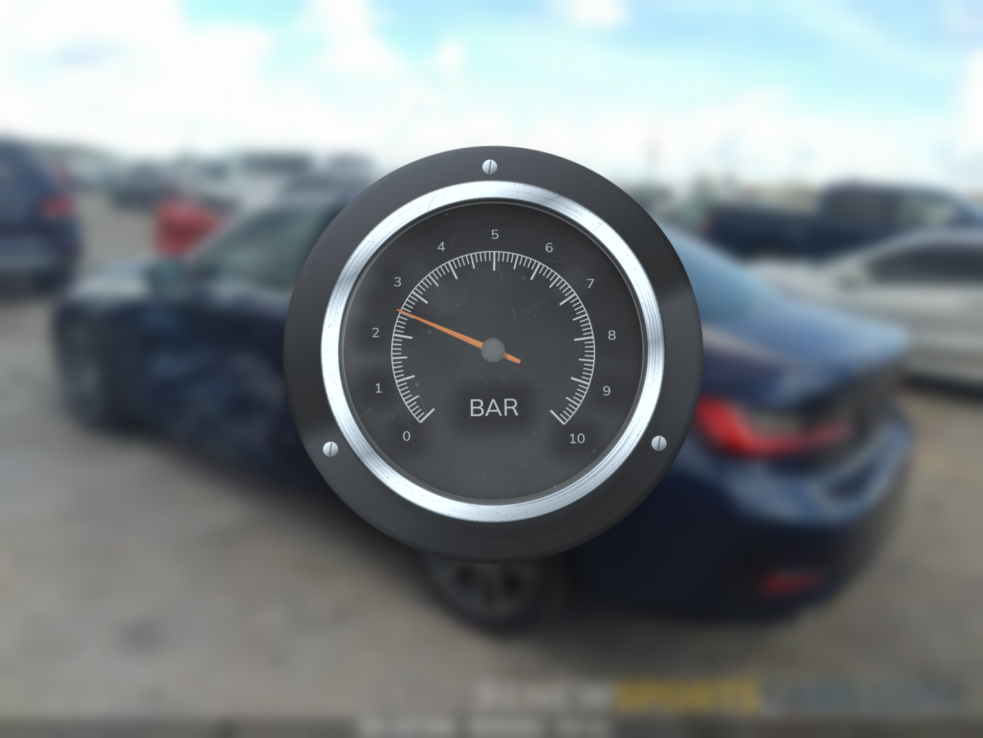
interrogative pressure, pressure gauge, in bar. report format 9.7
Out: 2.5
